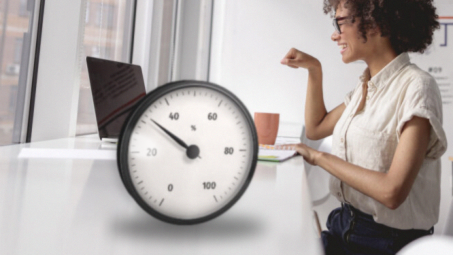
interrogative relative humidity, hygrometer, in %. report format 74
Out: 32
